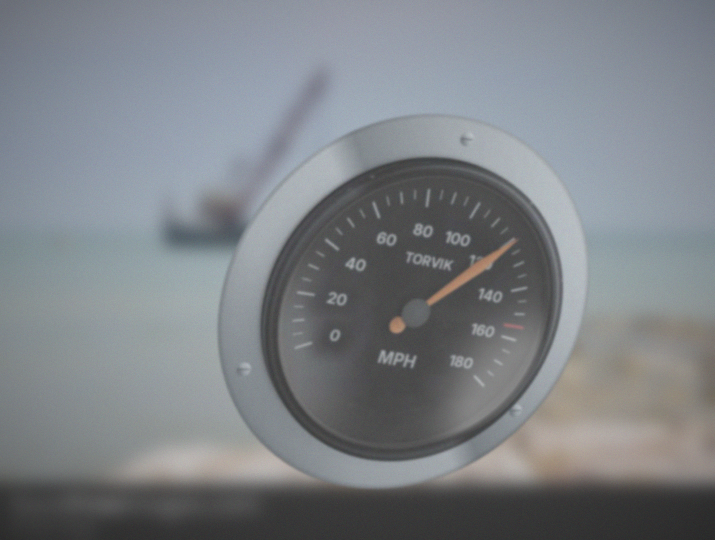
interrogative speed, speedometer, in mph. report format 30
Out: 120
